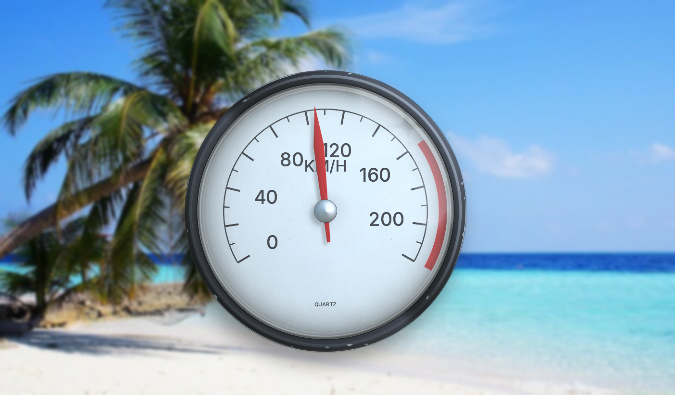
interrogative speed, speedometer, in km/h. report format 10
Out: 105
